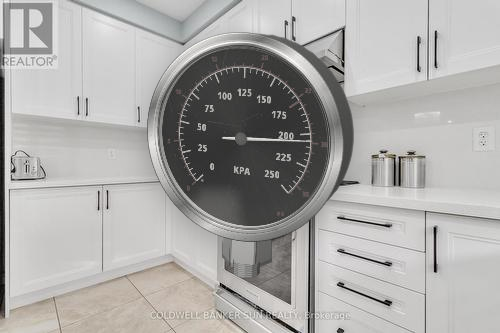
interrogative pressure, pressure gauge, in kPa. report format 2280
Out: 205
